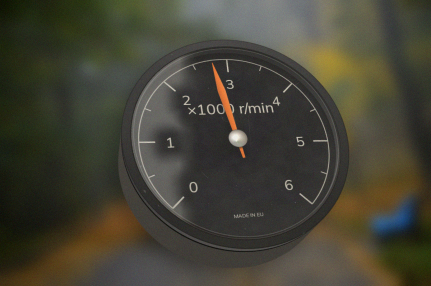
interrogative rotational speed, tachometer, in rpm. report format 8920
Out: 2750
